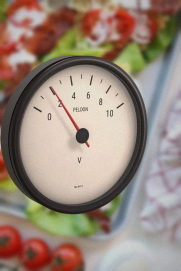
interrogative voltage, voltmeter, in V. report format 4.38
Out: 2
